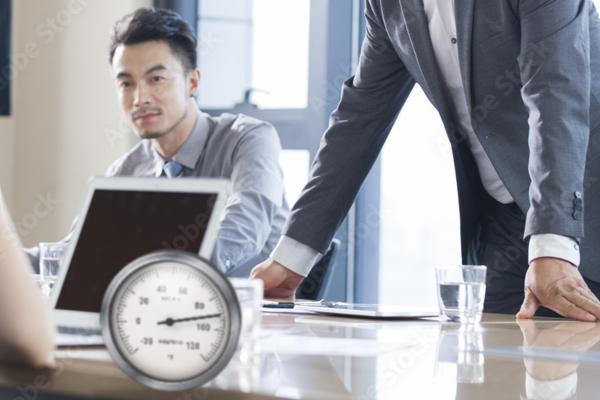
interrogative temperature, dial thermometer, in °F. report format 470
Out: 90
